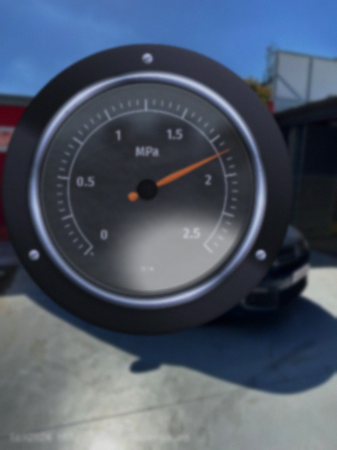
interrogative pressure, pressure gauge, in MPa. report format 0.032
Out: 1.85
